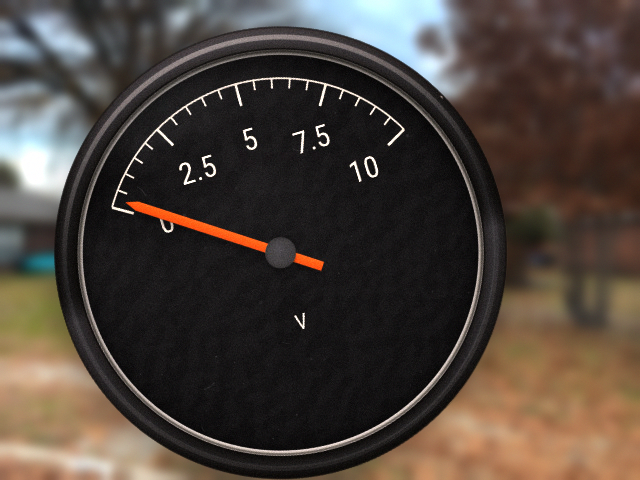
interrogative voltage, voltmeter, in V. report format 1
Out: 0.25
